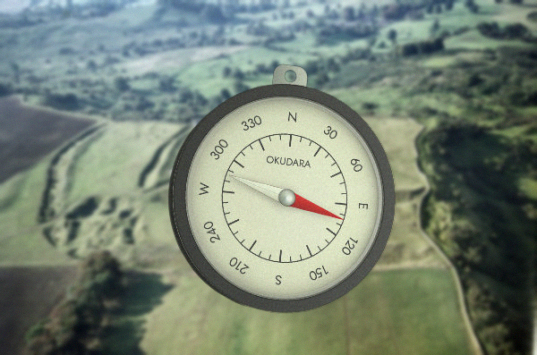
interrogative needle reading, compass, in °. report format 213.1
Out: 105
